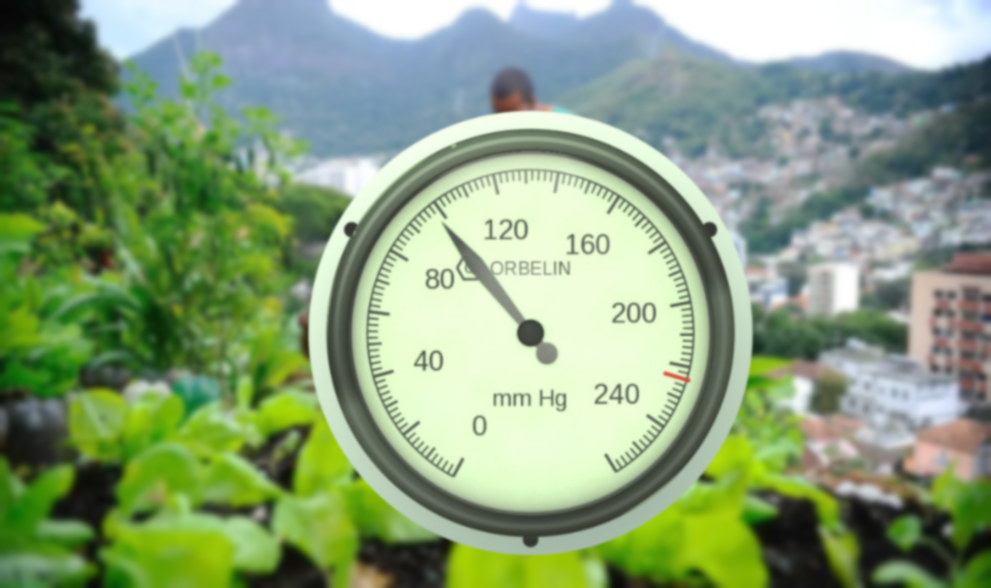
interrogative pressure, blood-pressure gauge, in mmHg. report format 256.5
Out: 98
